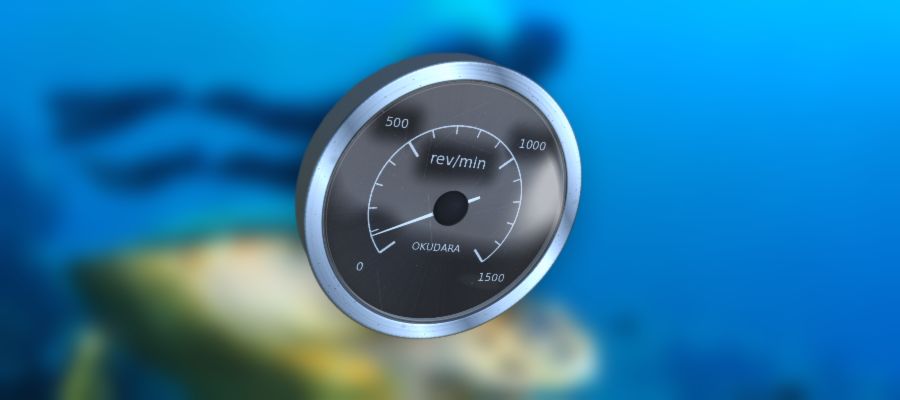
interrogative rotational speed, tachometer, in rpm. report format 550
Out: 100
